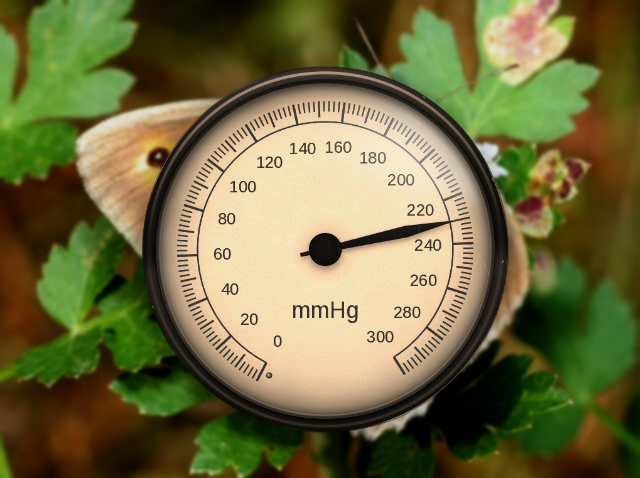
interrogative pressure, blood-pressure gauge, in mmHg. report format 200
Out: 230
